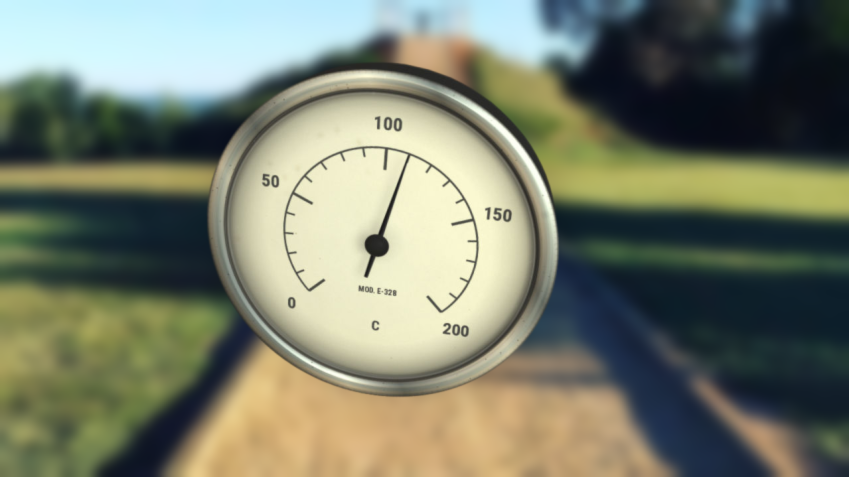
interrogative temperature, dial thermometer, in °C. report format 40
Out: 110
